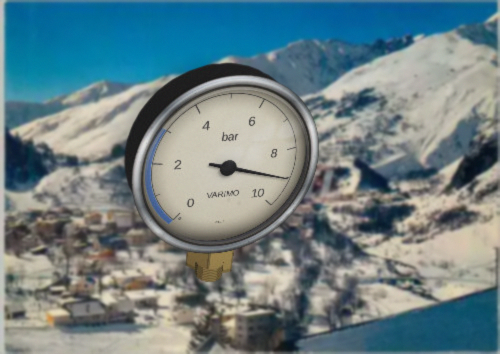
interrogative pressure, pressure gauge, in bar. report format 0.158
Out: 9
